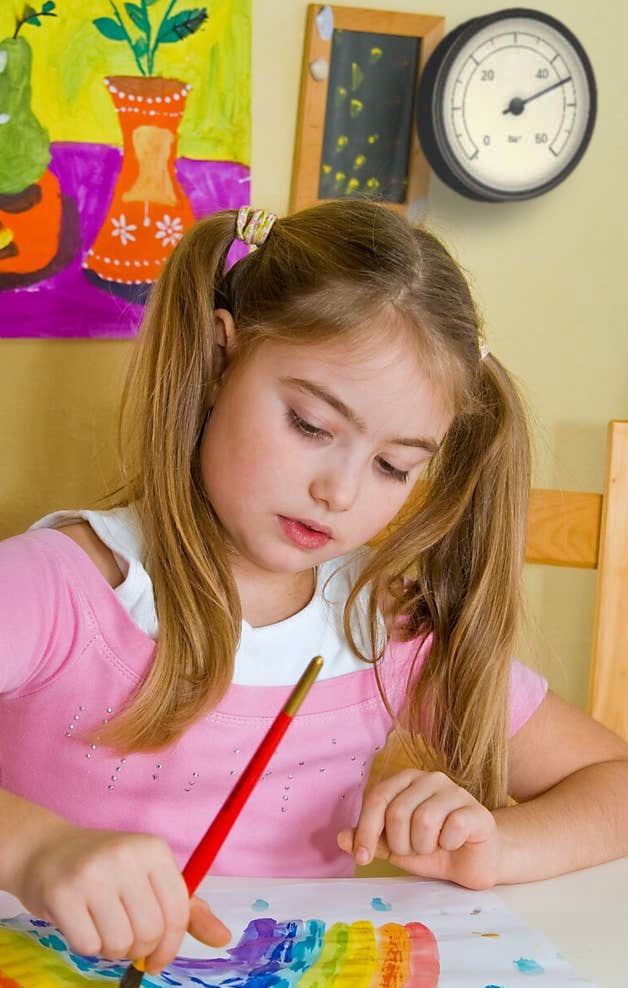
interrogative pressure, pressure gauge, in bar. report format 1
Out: 45
